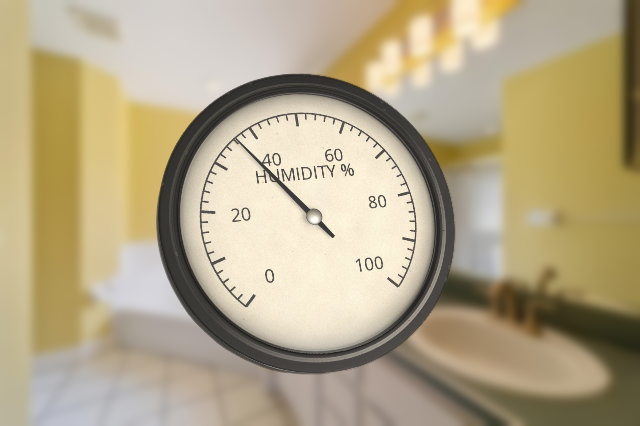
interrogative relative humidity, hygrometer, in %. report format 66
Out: 36
